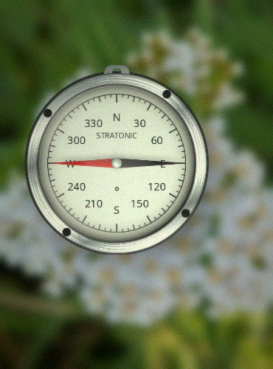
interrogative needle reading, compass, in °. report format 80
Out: 270
